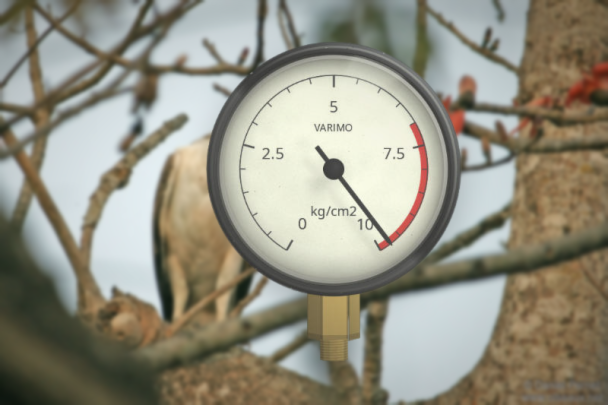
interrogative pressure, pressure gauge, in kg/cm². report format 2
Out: 9.75
